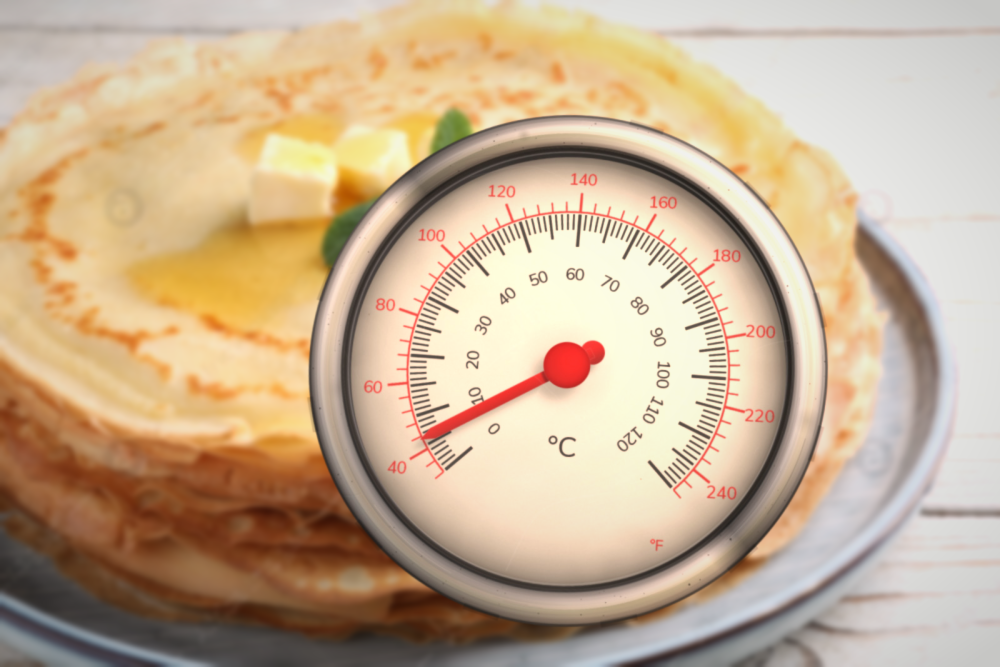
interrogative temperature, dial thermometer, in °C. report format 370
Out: 6
